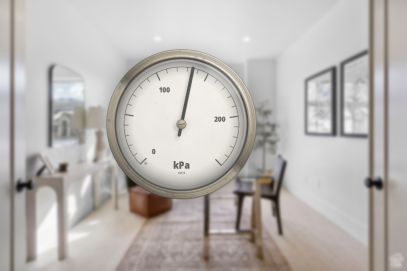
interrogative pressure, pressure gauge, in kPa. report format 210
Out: 135
